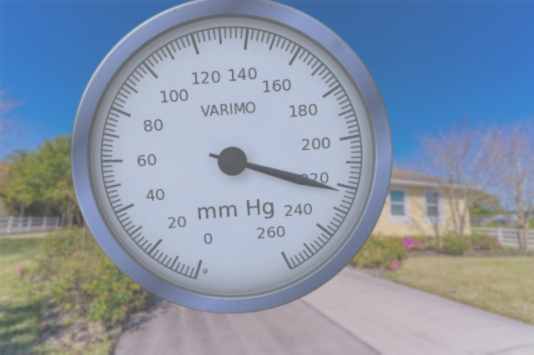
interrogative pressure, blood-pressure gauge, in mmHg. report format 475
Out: 222
